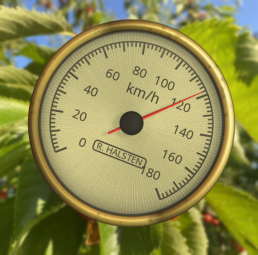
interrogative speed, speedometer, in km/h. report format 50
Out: 118
